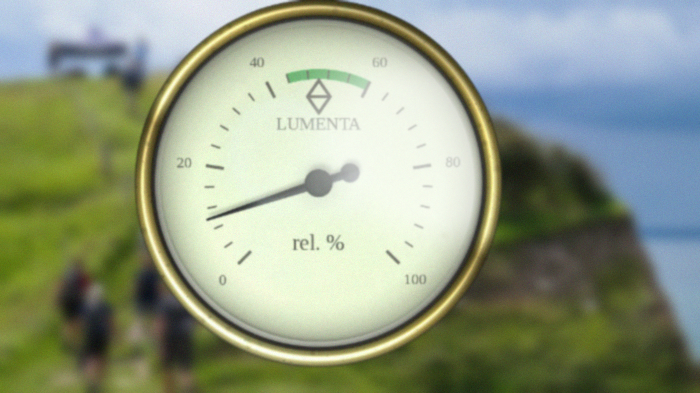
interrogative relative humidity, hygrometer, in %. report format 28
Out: 10
